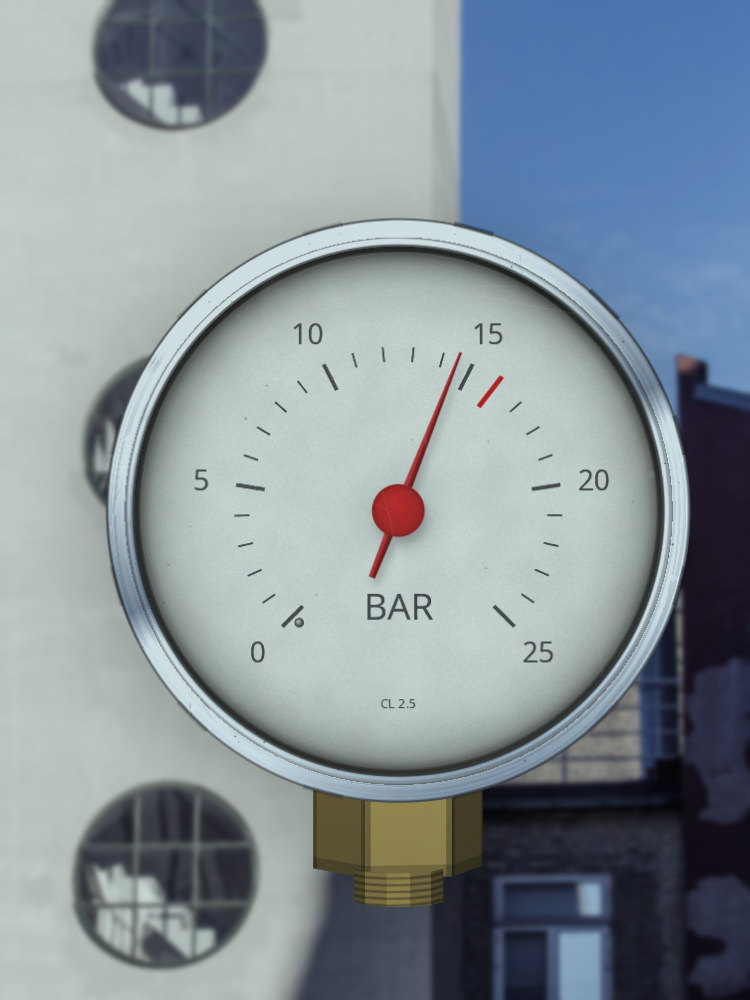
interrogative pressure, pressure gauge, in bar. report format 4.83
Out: 14.5
